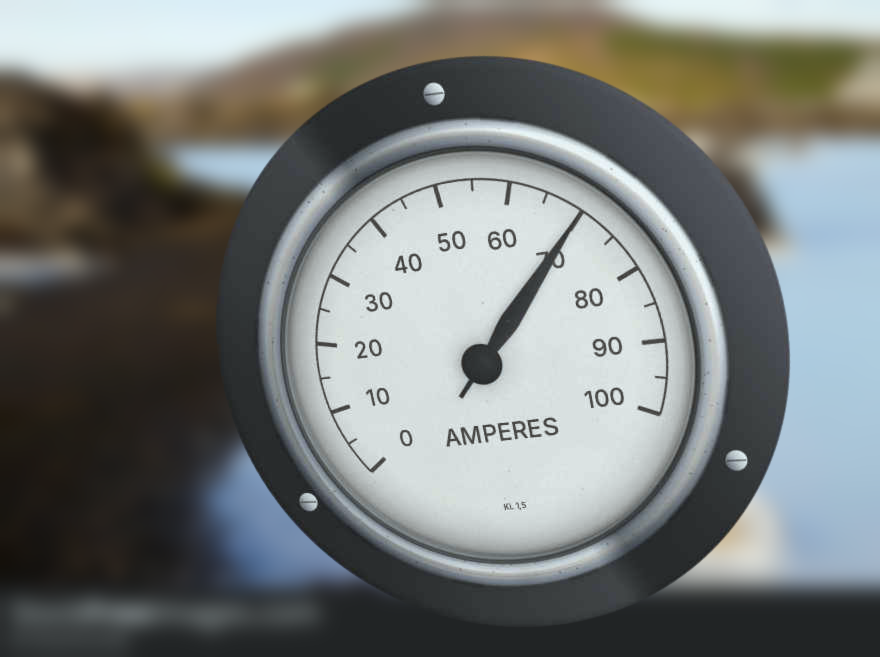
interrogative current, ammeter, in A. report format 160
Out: 70
